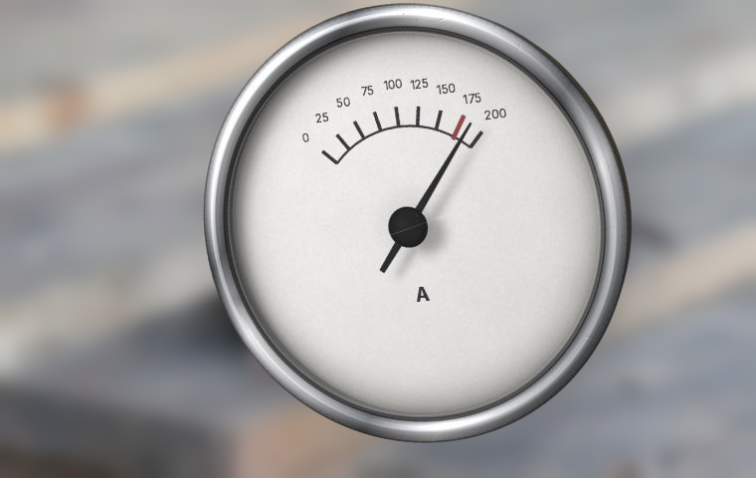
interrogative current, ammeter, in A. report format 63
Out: 187.5
